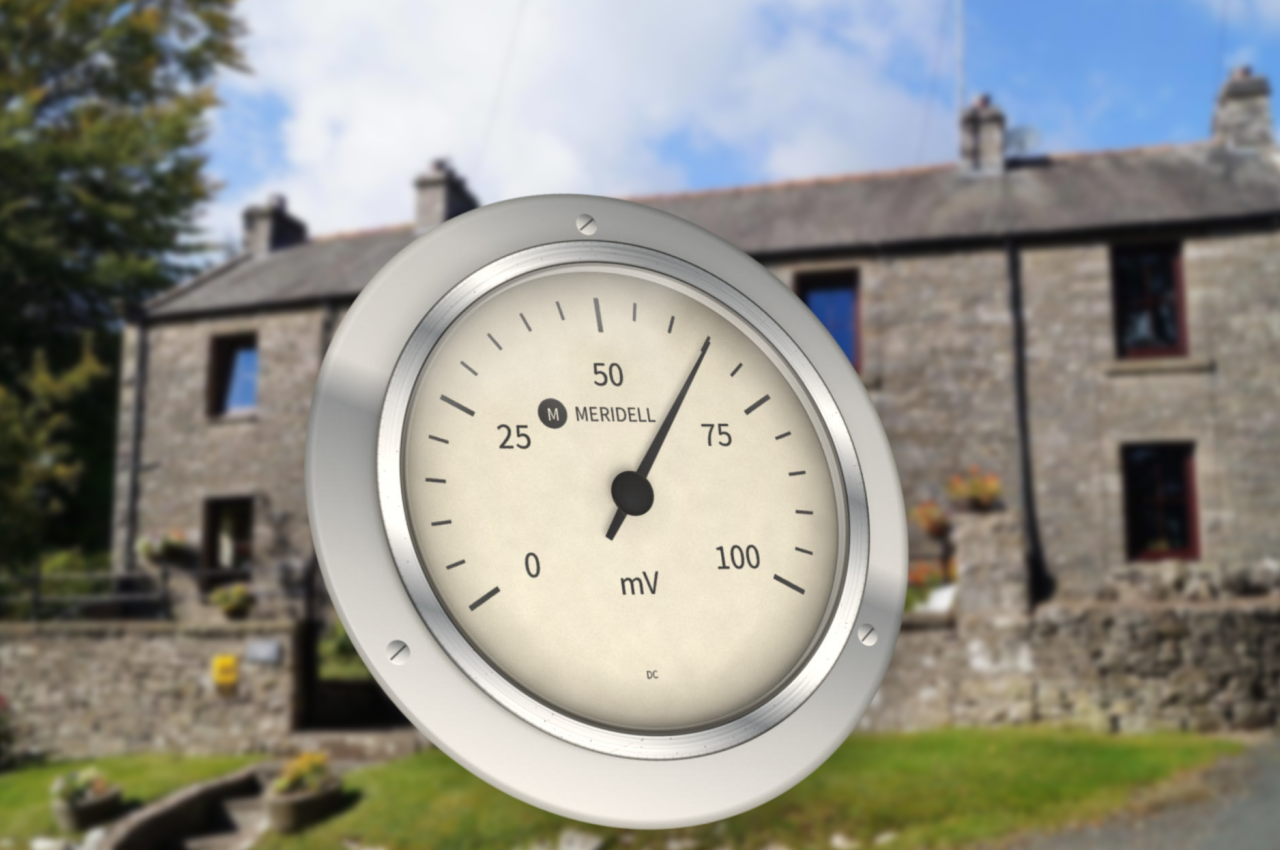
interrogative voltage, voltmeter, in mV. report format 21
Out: 65
